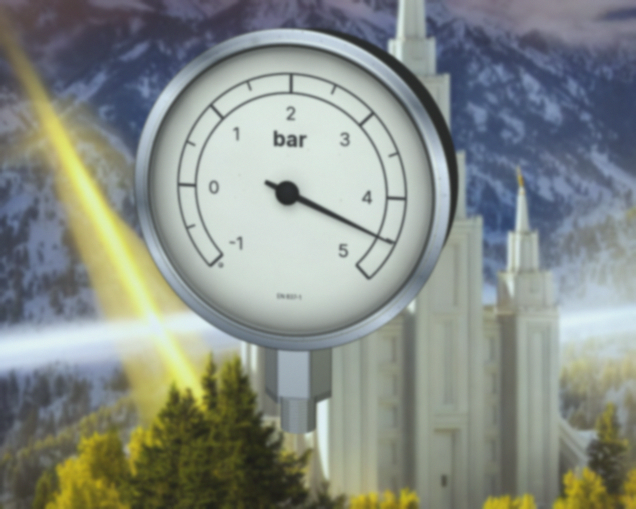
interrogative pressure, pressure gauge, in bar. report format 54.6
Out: 4.5
